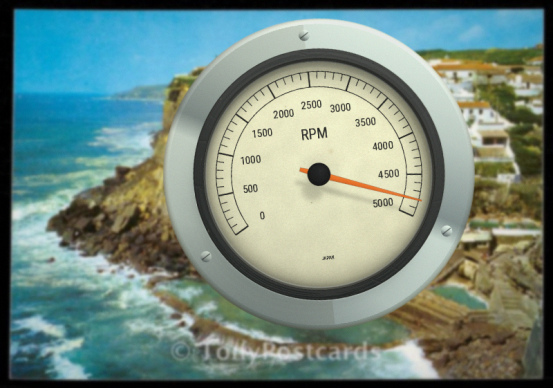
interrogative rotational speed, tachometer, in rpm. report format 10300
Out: 4800
